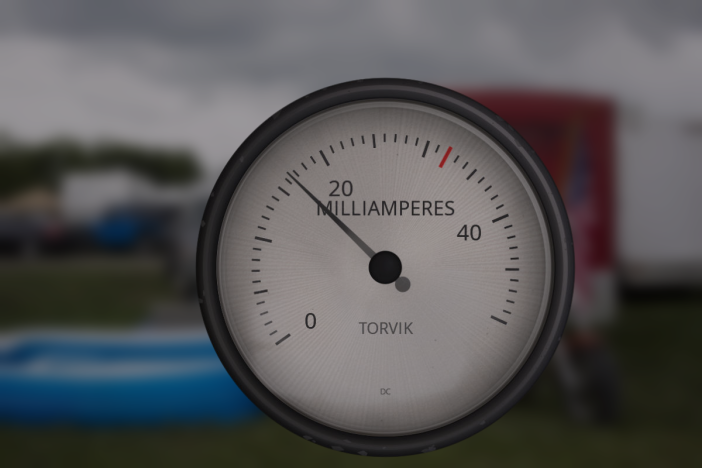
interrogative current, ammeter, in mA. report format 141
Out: 16.5
